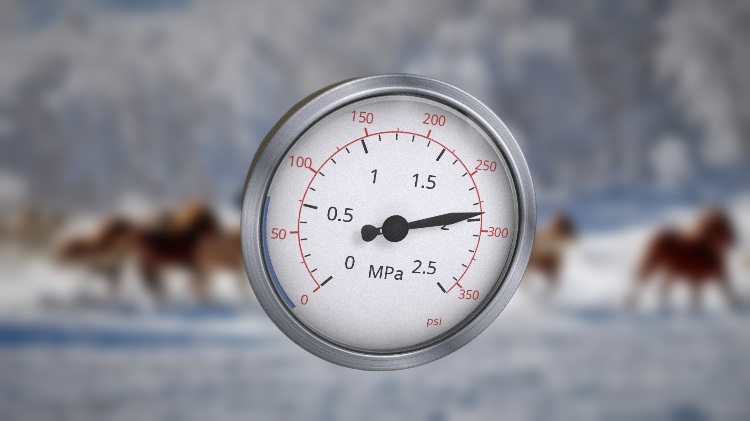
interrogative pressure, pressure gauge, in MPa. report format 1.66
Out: 1.95
